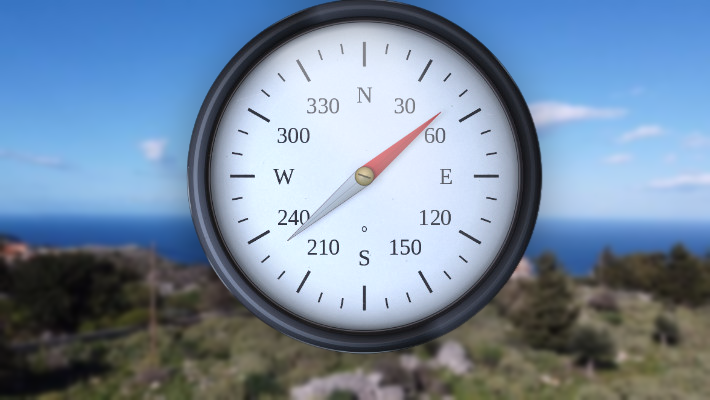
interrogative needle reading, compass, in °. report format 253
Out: 50
